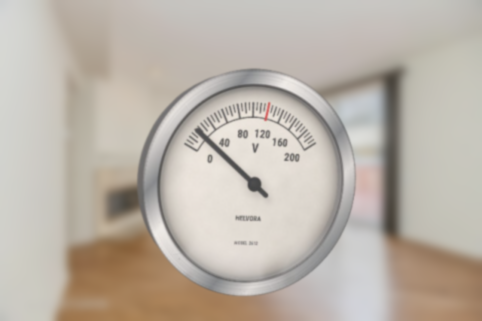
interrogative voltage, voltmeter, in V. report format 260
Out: 20
